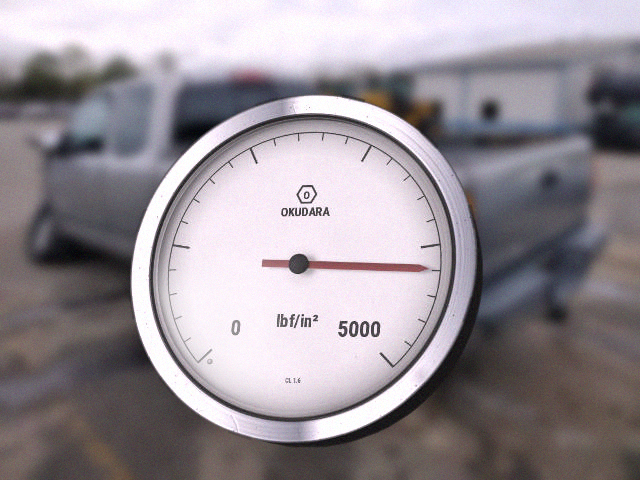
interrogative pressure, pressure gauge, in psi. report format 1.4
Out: 4200
